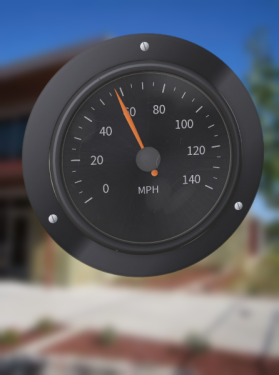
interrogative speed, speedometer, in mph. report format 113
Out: 57.5
